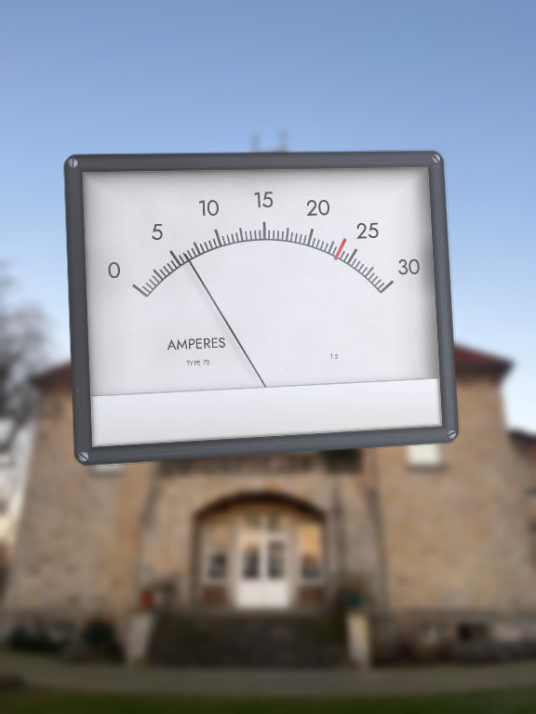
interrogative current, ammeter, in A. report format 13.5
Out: 6
